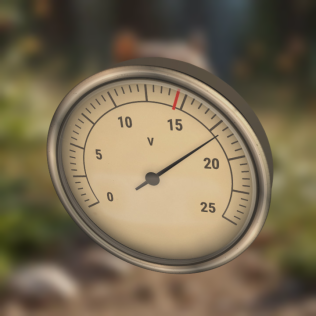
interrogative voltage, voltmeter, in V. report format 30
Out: 18
